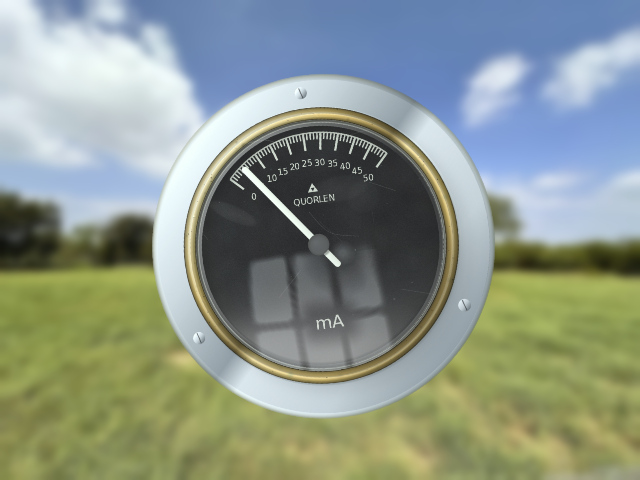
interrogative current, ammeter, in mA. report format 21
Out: 5
